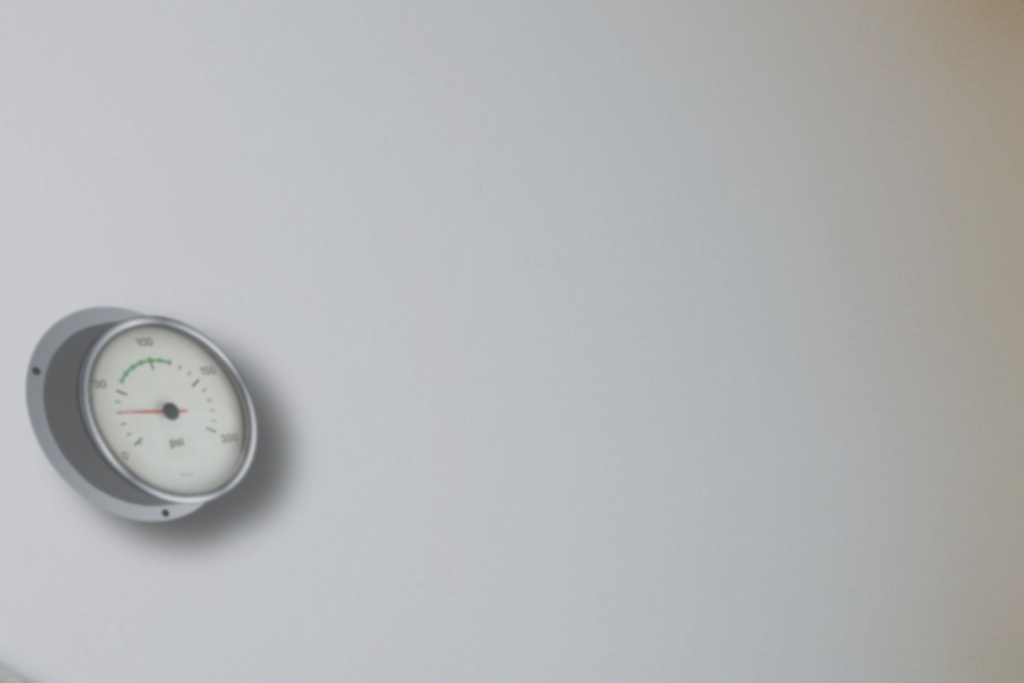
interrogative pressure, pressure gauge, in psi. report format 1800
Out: 30
